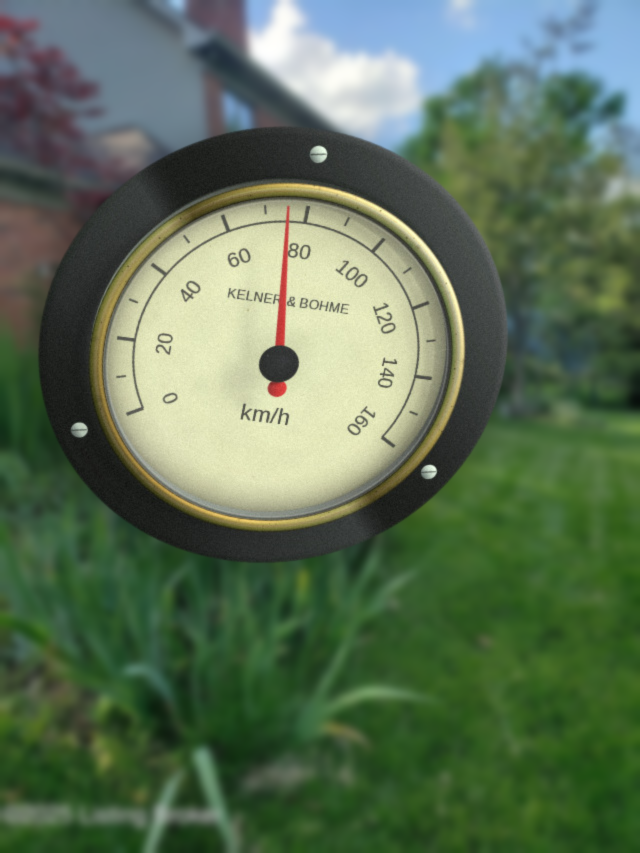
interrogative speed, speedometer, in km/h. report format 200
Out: 75
